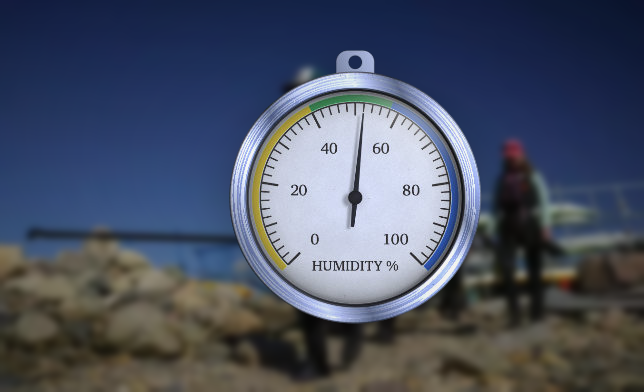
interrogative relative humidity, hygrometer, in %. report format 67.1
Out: 52
